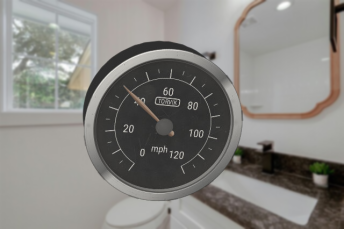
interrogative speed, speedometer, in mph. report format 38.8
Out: 40
